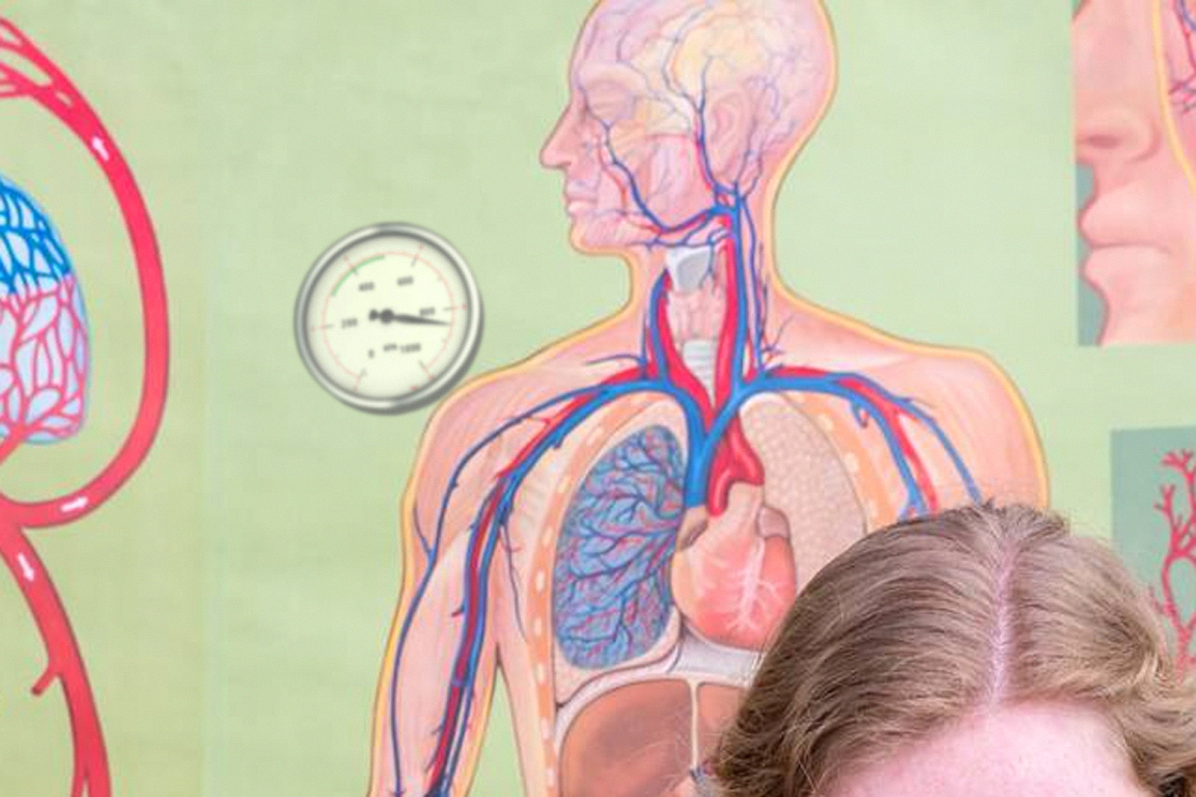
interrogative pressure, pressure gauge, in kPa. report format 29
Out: 850
